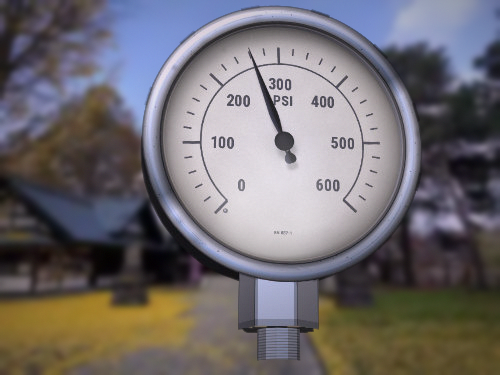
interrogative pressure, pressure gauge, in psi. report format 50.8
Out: 260
